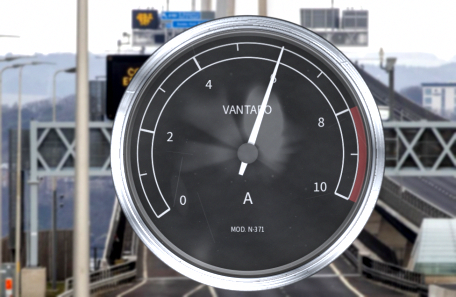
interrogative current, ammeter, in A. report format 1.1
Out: 6
